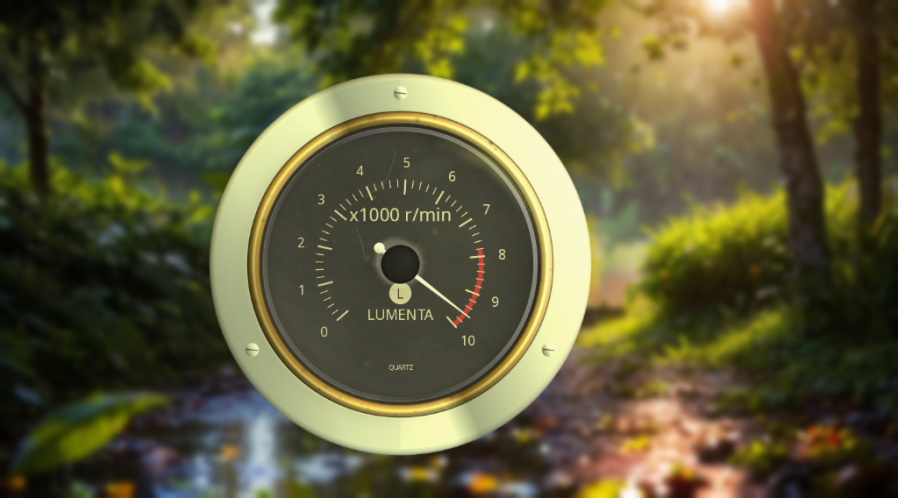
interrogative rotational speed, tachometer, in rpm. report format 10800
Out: 9600
